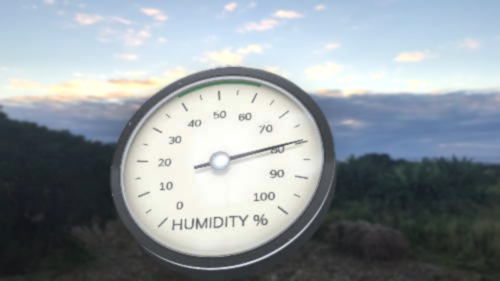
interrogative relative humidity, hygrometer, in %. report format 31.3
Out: 80
